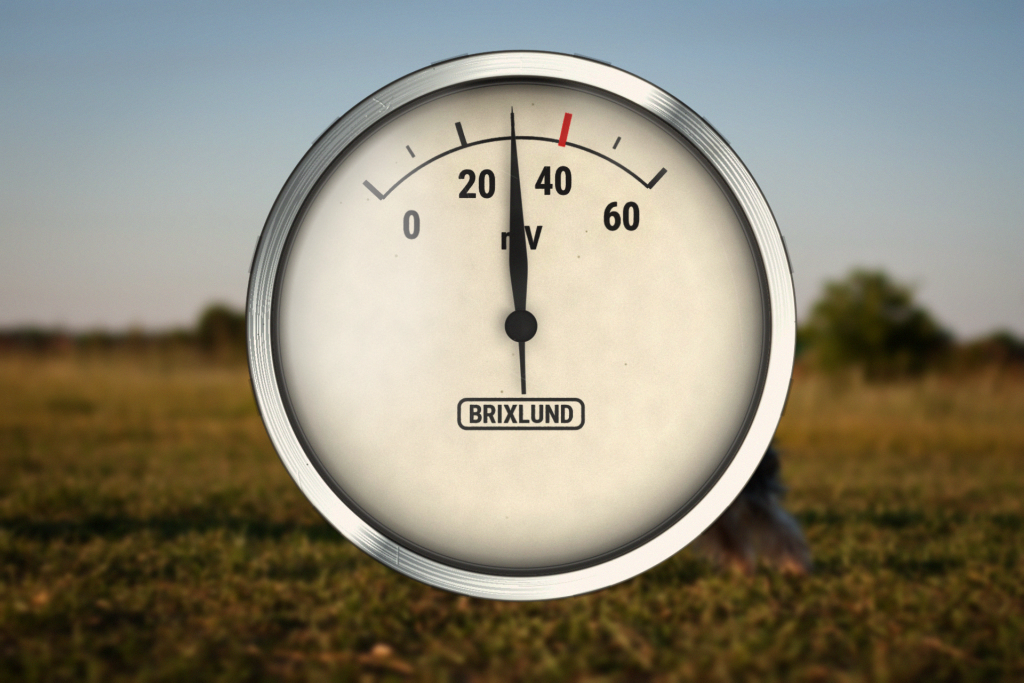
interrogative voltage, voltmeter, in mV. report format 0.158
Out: 30
